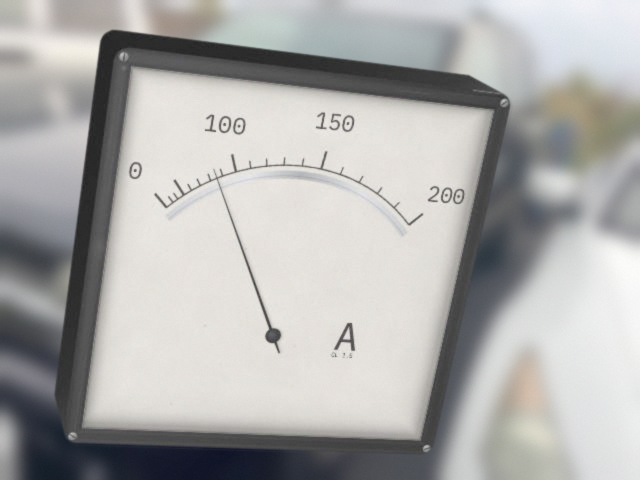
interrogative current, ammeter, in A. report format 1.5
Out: 85
